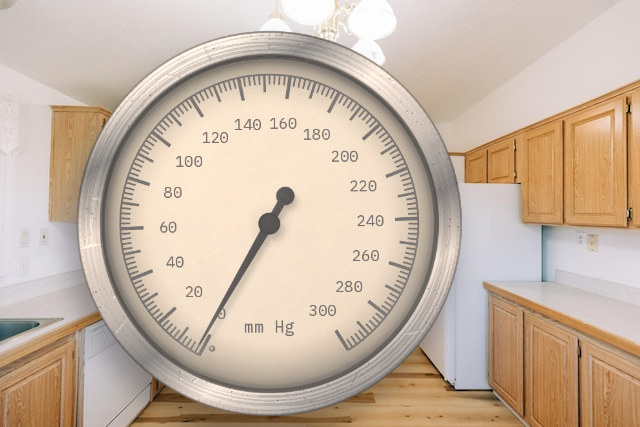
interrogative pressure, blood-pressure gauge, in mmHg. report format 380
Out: 2
